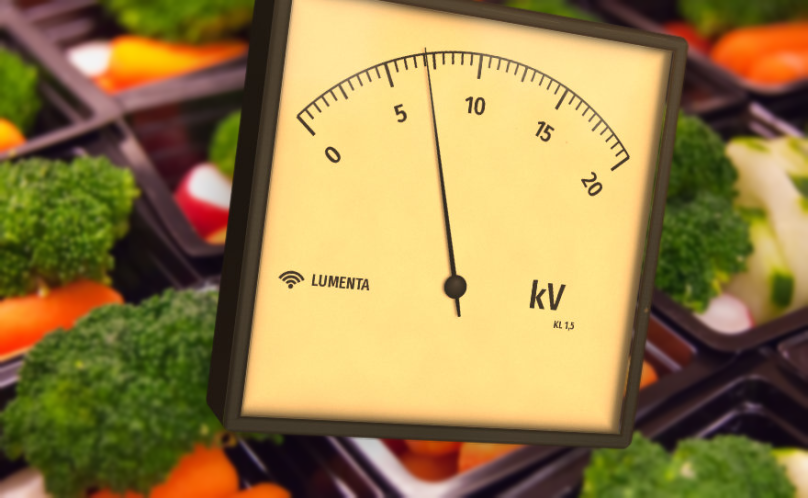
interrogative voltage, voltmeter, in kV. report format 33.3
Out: 7
